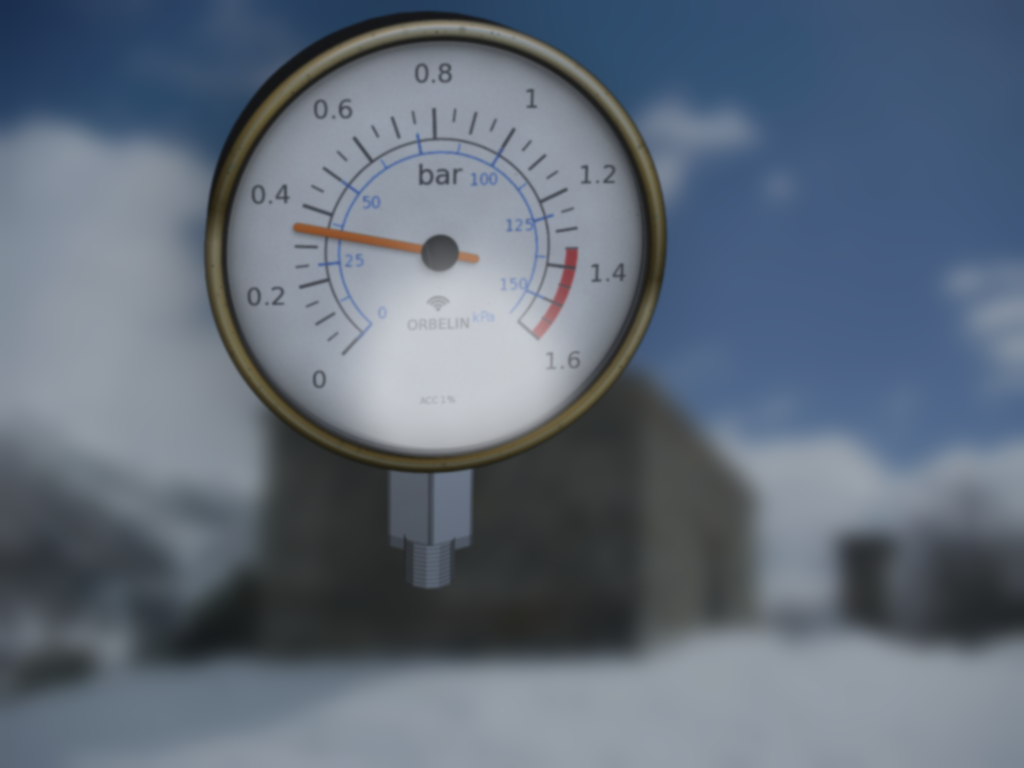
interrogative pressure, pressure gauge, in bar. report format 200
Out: 0.35
